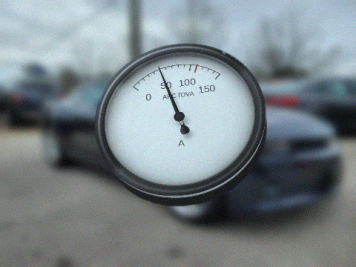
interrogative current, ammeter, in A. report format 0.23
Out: 50
